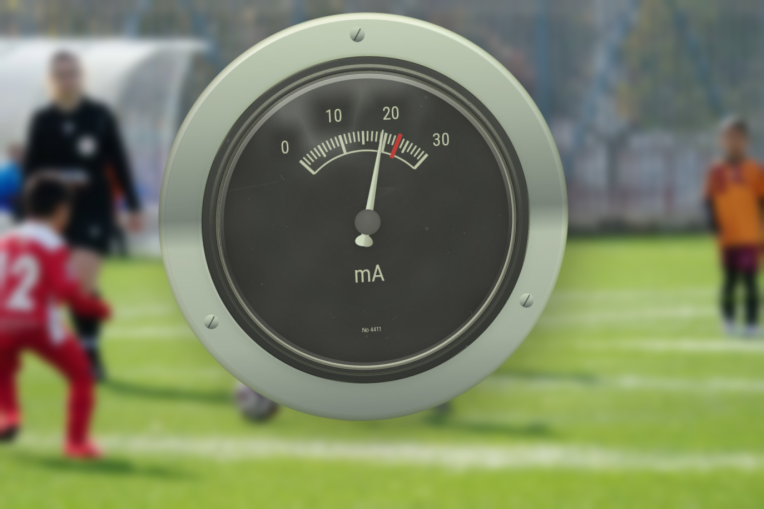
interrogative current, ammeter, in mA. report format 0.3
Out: 19
